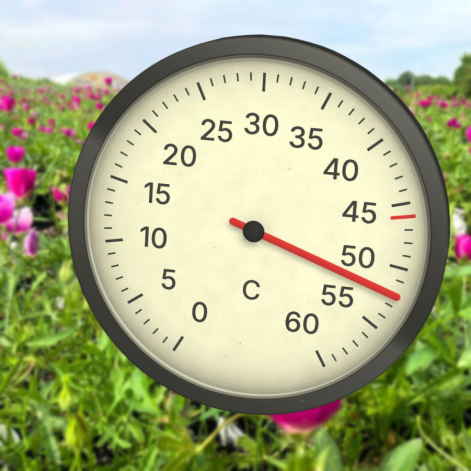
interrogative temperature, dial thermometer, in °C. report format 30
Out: 52
